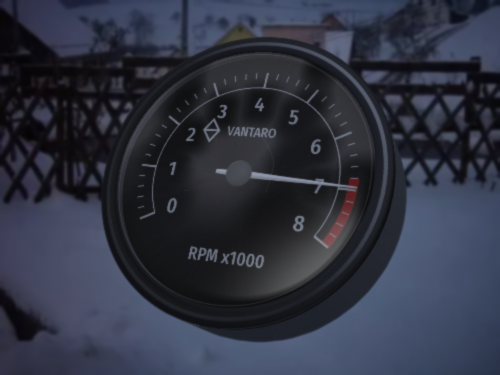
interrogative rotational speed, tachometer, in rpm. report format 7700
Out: 7000
